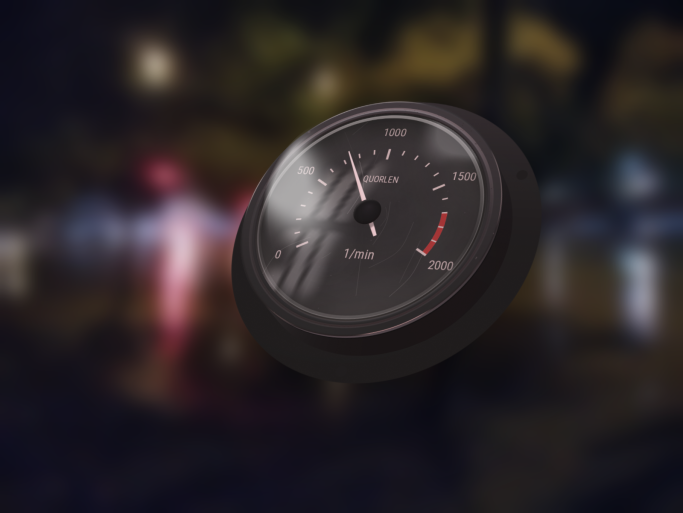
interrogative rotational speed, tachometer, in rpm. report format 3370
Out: 750
